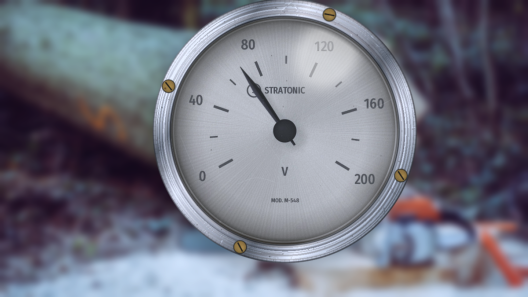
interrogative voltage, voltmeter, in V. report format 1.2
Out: 70
